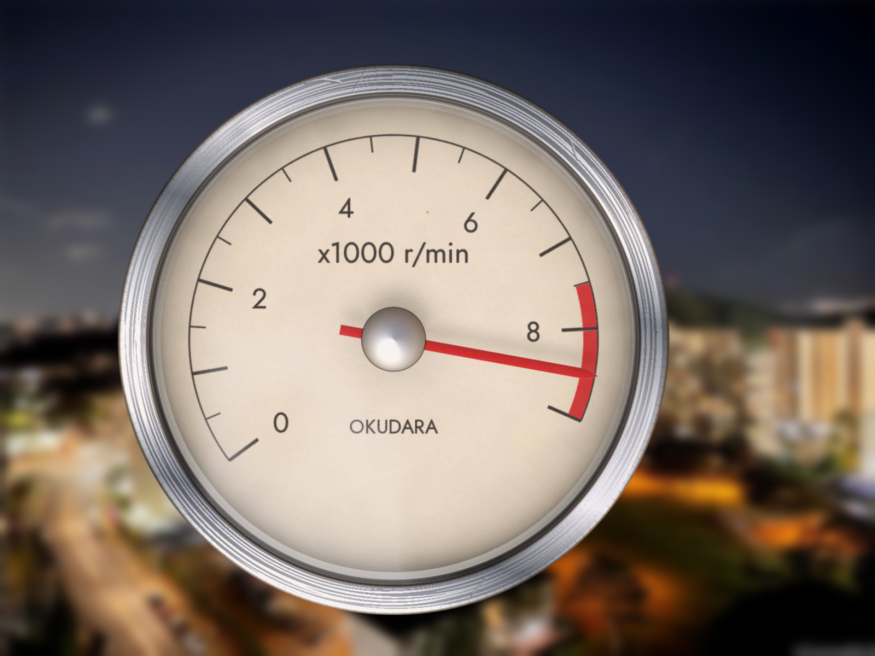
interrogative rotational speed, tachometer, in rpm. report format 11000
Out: 8500
